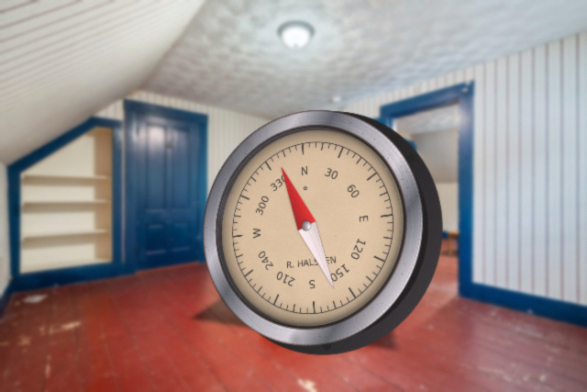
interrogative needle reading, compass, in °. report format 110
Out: 340
